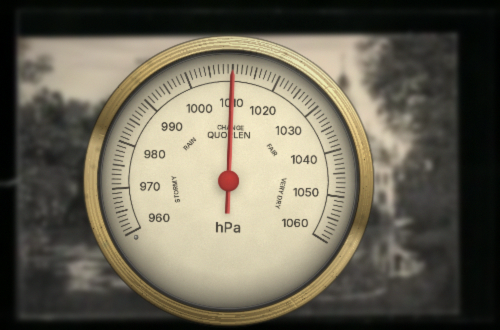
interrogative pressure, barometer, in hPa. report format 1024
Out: 1010
